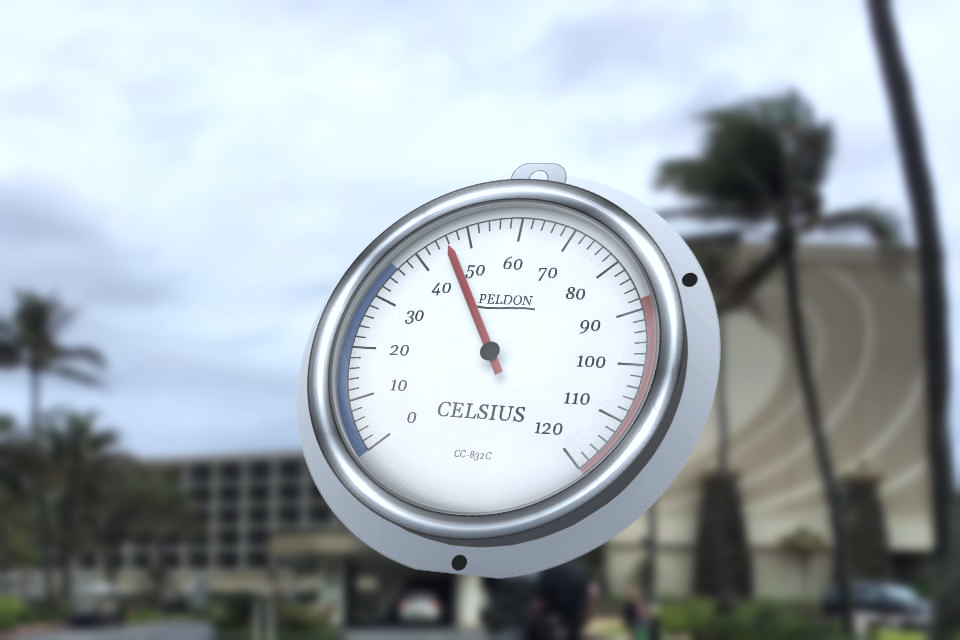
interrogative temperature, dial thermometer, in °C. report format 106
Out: 46
